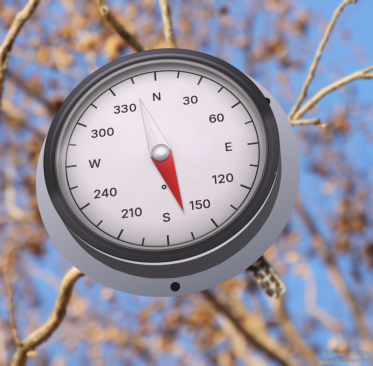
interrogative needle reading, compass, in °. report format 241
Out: 165
